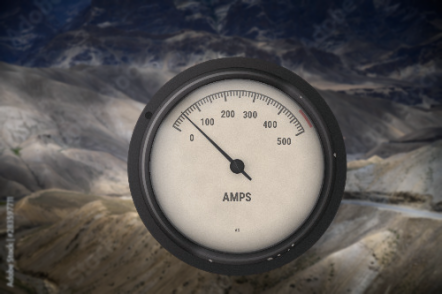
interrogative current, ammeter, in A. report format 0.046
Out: 50
